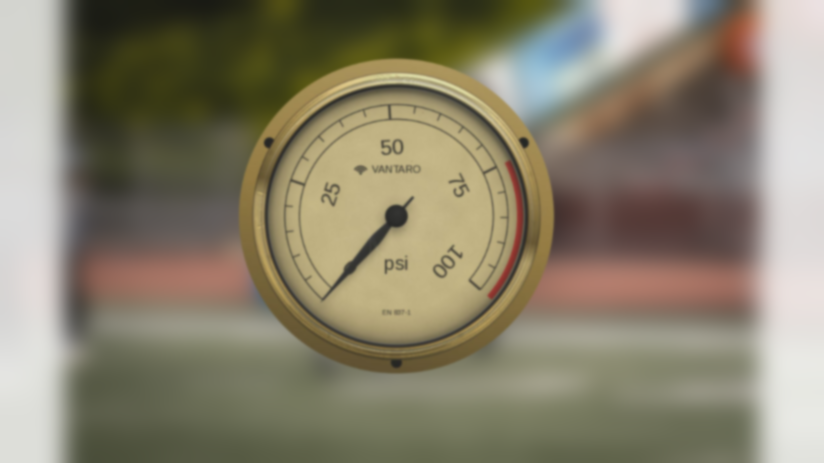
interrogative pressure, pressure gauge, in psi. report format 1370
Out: 0
